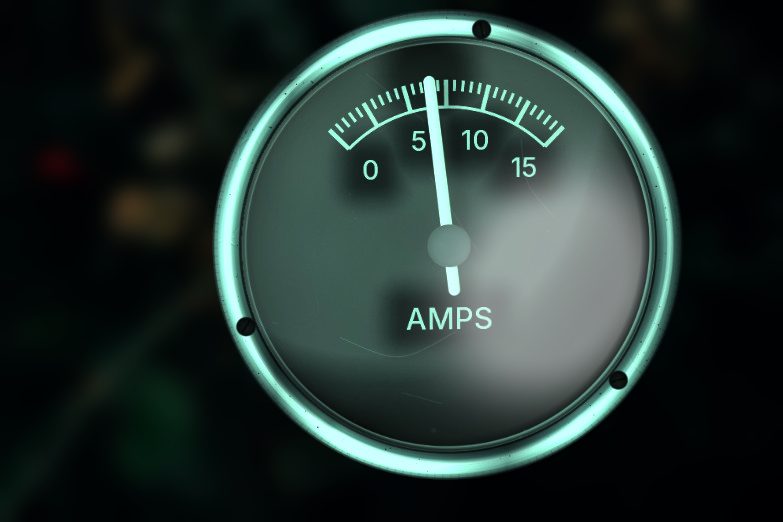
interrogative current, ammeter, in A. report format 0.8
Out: 6.5
